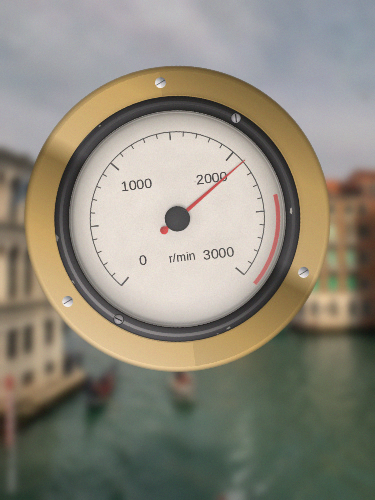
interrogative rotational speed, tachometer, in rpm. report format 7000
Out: 2100
